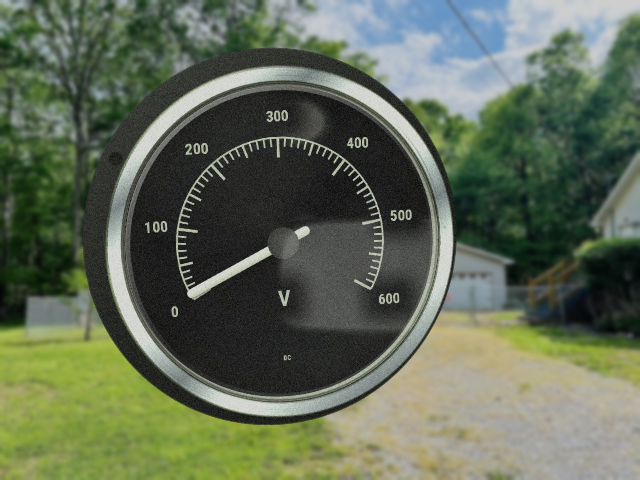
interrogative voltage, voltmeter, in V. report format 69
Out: 10
